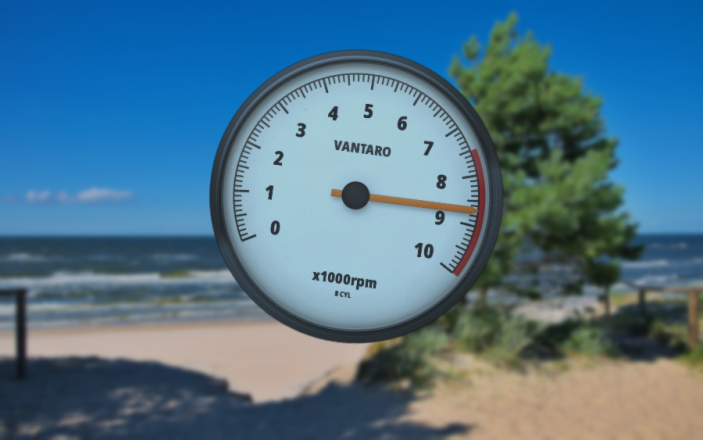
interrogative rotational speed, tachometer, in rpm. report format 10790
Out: 8700
